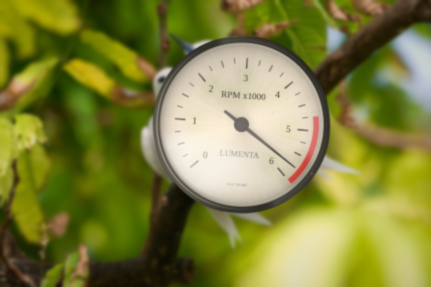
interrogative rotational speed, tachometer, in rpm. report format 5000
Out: 5750
